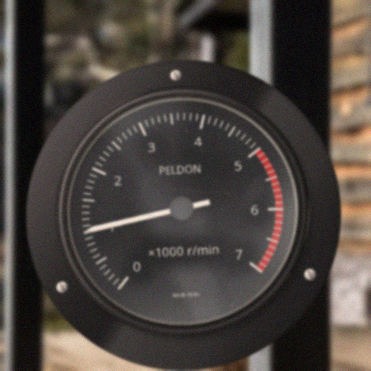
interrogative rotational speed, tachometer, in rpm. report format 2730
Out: 1000
